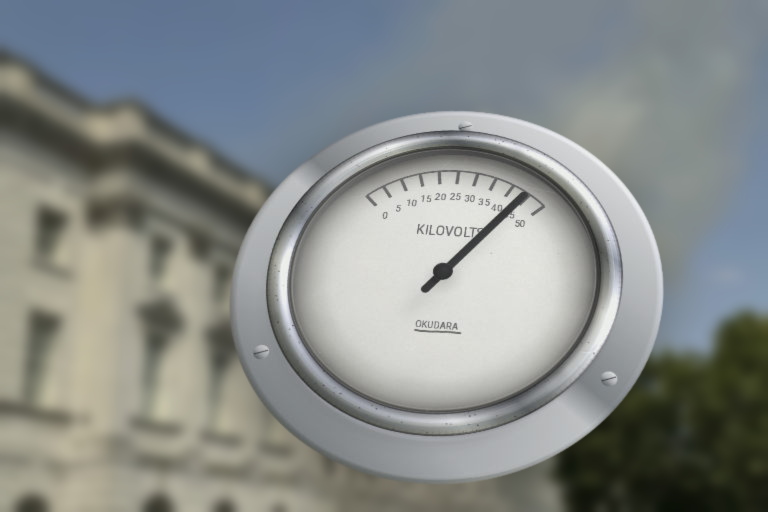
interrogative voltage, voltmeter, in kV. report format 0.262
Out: 45
